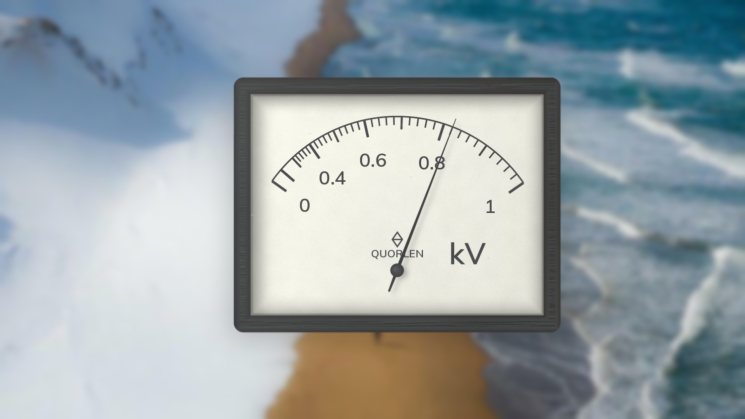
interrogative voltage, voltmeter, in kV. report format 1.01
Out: 0.82
